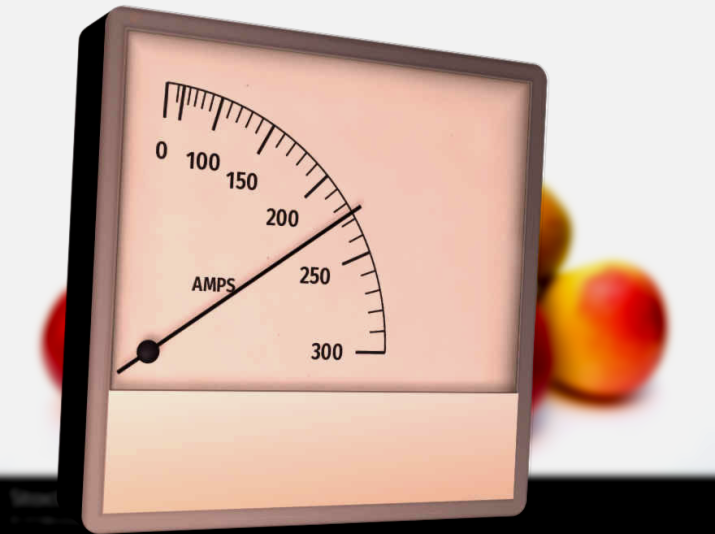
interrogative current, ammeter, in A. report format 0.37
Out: 225
